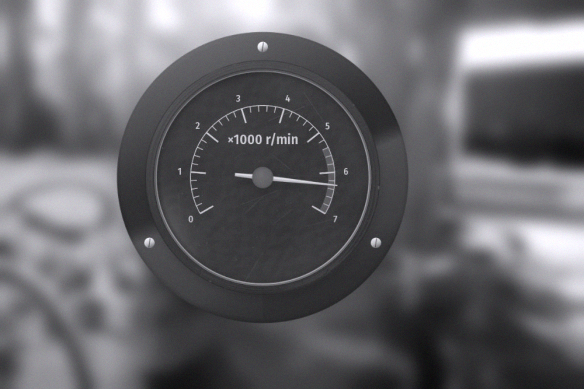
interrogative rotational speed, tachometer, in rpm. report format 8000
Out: 6300
